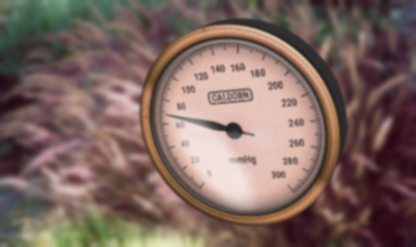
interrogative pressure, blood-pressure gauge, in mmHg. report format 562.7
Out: 70
